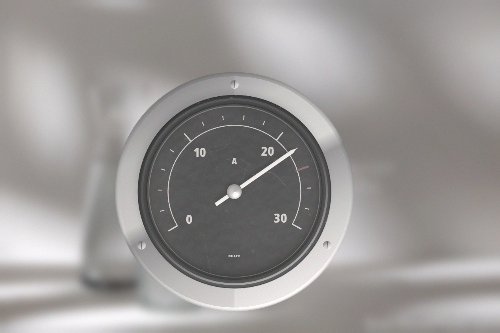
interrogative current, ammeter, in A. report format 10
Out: 22
